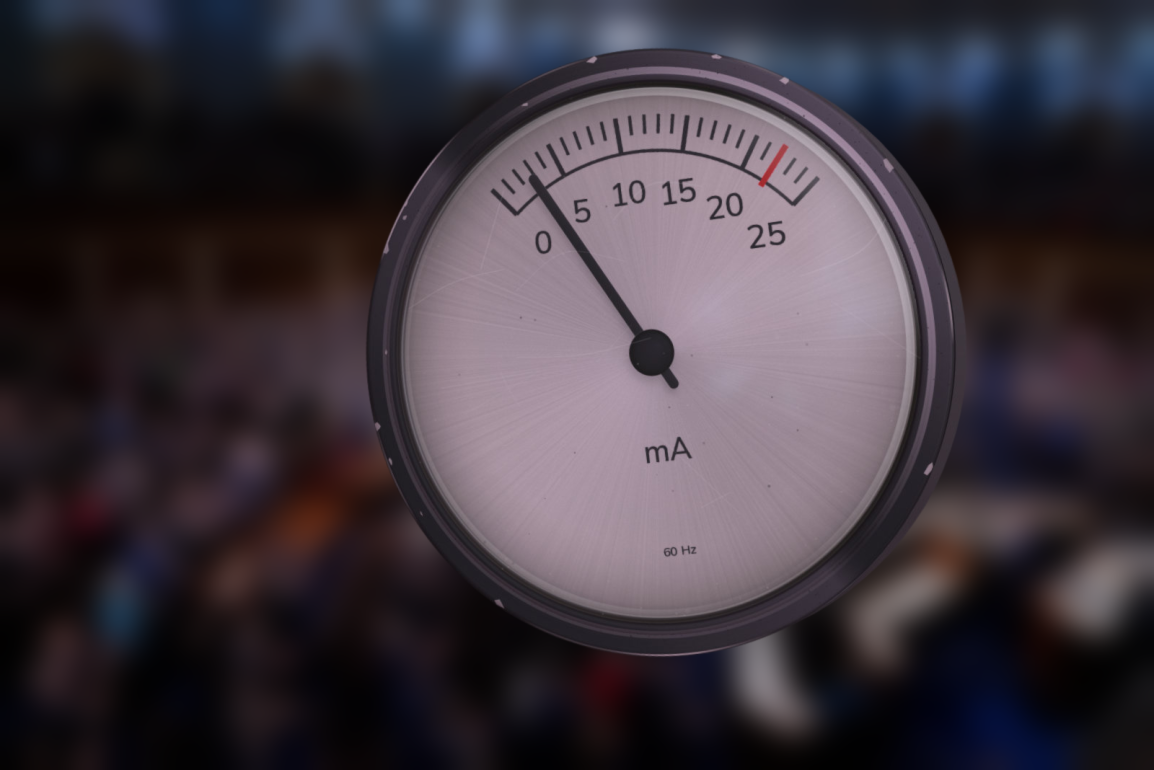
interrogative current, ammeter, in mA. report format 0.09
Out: 3
